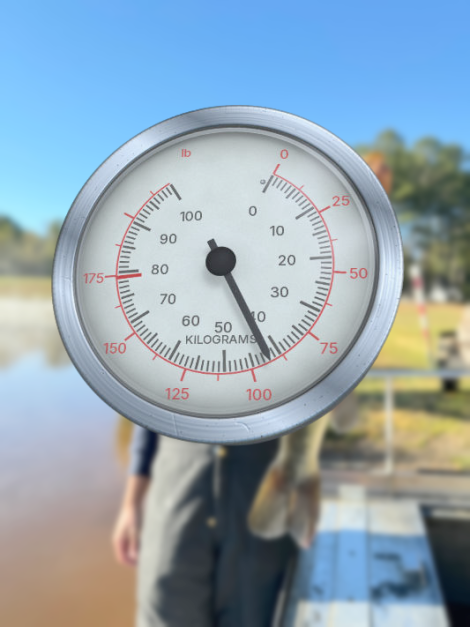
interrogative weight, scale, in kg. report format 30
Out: 42
